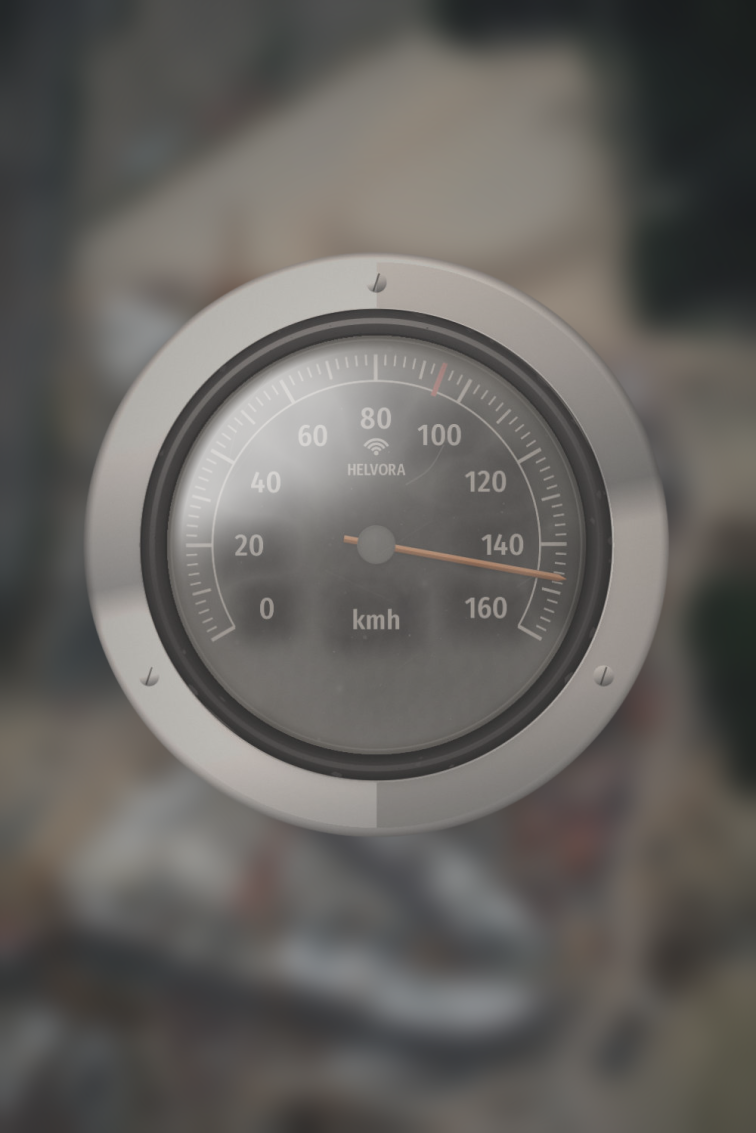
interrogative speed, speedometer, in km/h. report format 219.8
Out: 147
